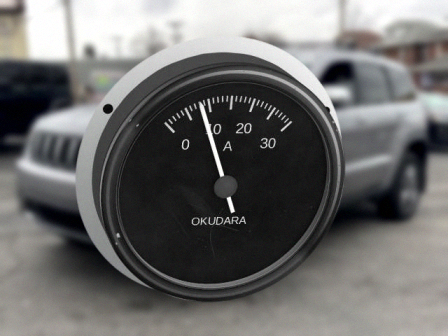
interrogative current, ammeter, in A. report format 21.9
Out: 8
